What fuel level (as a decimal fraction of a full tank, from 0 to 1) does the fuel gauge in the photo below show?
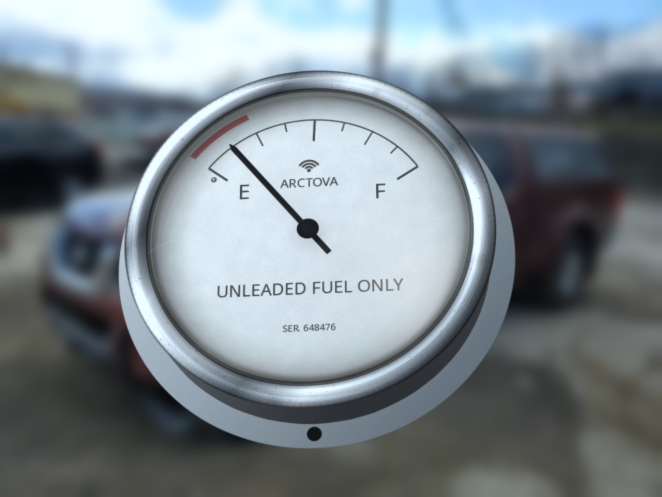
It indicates 0.125
